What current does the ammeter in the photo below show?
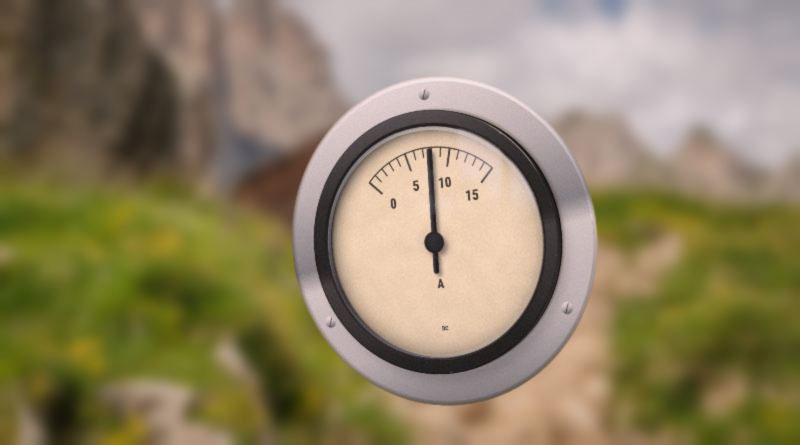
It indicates 8 A
